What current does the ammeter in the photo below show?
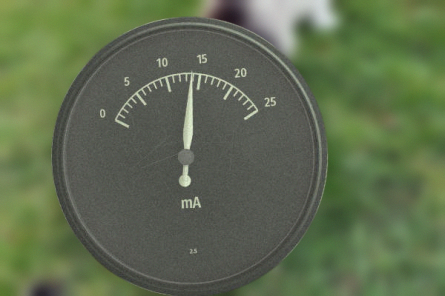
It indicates 14 mA
